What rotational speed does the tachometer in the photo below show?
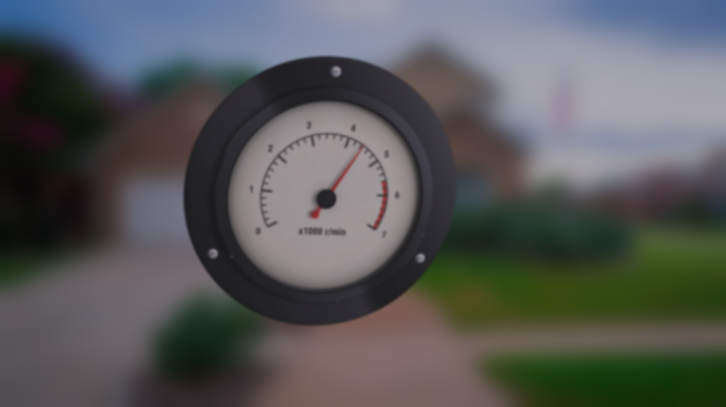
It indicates 4400 rpm
